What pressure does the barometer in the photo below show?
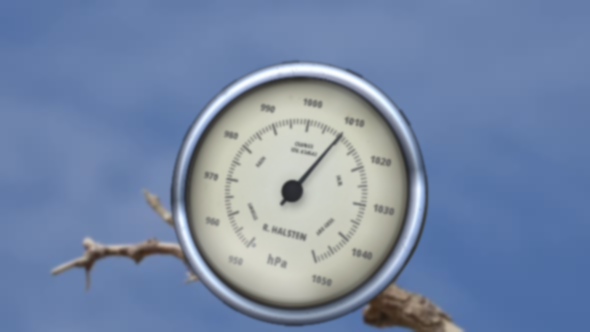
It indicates 1010 hPa
